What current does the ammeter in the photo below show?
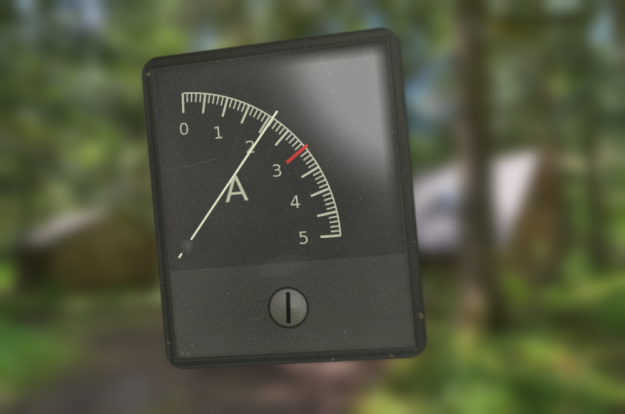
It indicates 2.1 A
